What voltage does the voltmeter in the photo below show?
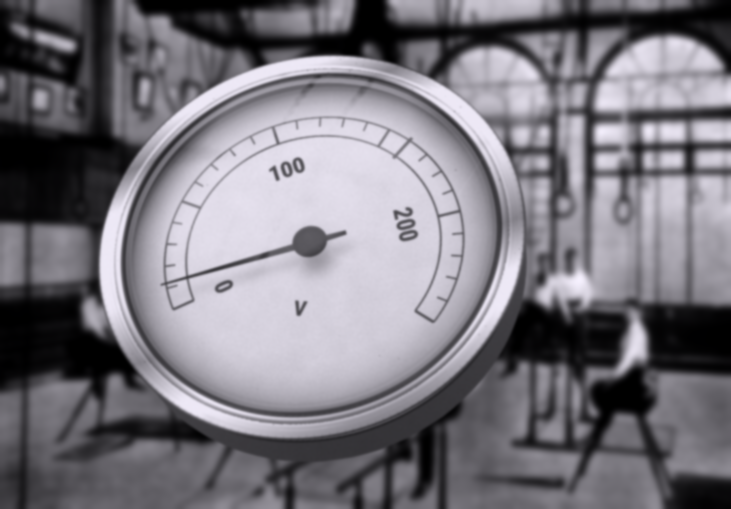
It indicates 10 V
